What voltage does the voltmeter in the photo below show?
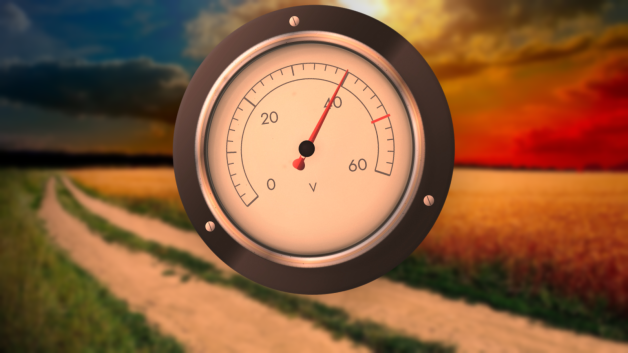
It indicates 40 V
